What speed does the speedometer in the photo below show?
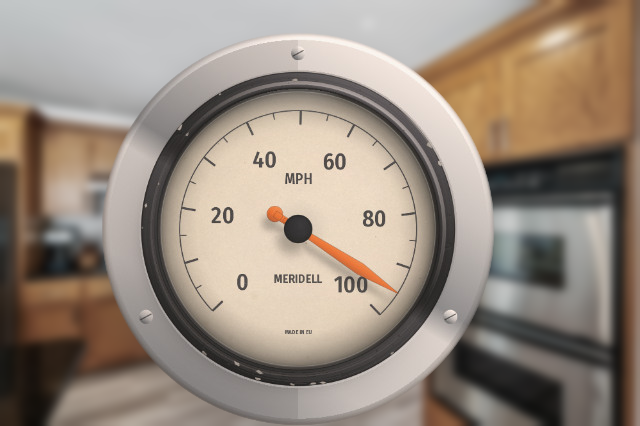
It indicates 95 mph
